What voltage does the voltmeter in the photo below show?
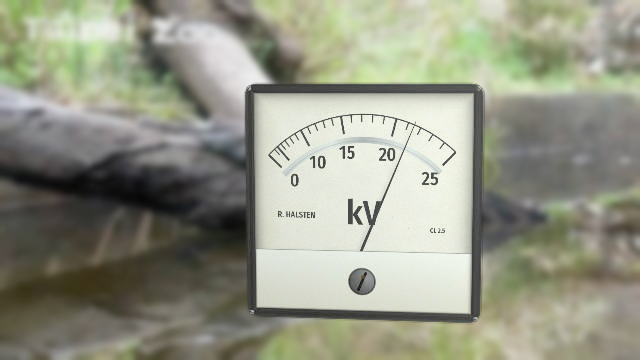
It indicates 21.5 kV
